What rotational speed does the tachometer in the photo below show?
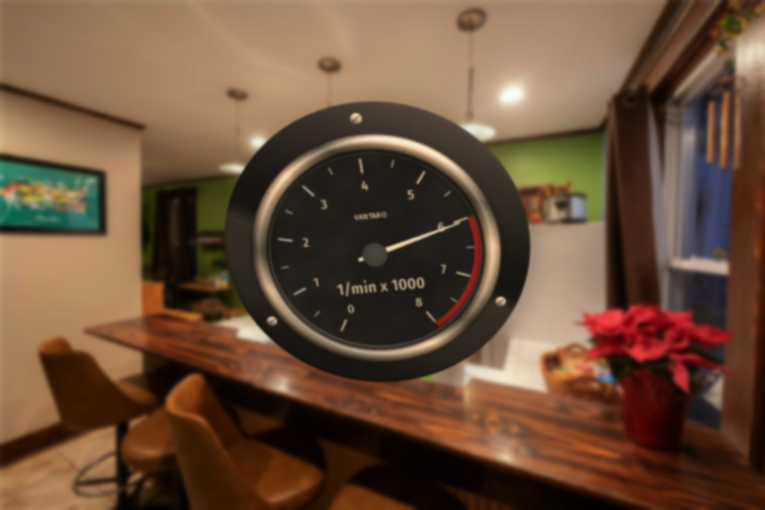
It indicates 6000 rpm
